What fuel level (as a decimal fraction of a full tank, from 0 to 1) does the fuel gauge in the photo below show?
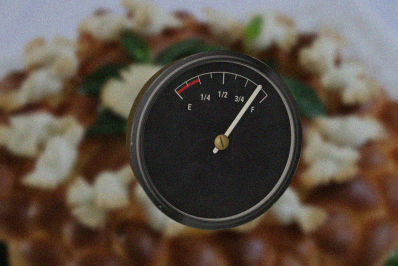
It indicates 0.875
